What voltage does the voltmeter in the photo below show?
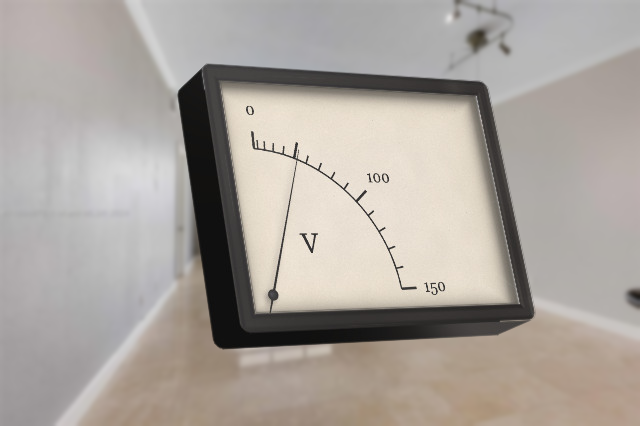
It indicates 50 V
